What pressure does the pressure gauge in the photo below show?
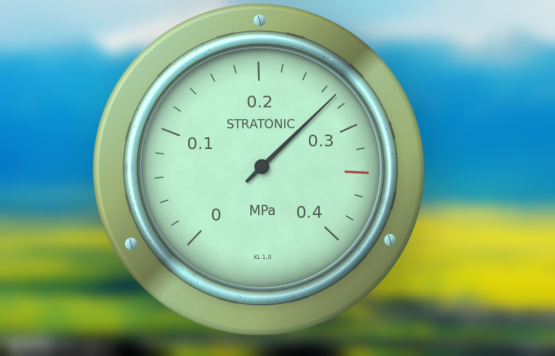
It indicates 0.27 MPa
